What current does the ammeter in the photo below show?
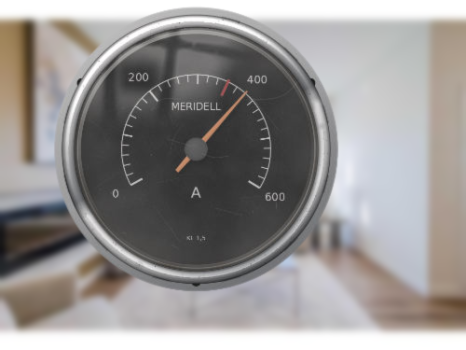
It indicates 400 A
